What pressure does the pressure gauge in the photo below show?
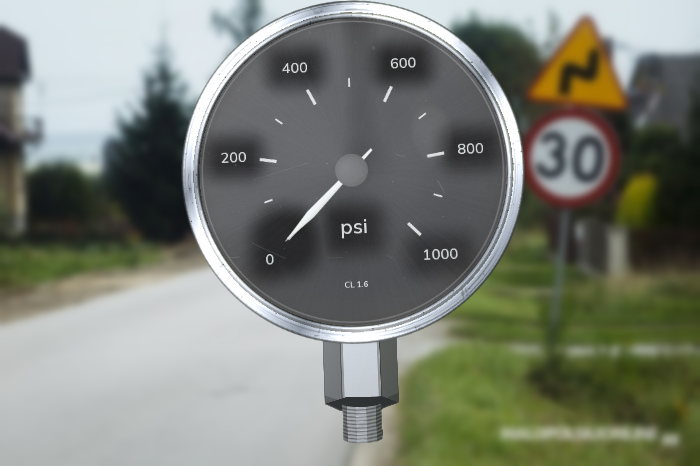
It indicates 0 psi
